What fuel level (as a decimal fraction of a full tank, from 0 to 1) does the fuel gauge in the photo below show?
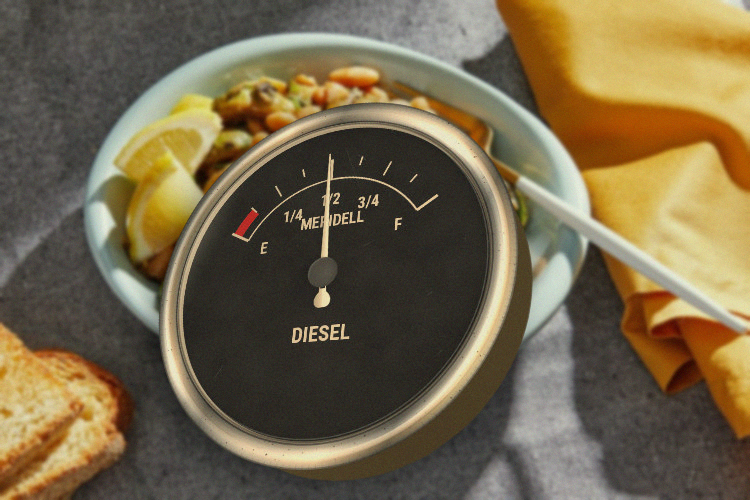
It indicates 0.5
